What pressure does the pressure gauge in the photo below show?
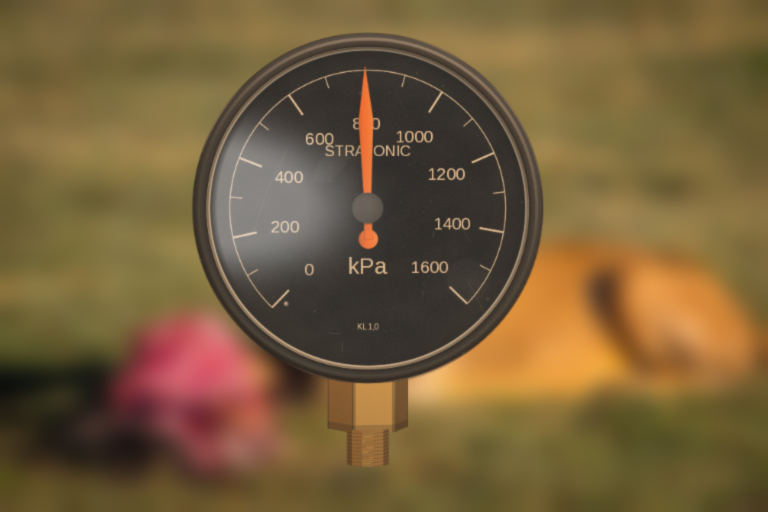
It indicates 800 kPa
